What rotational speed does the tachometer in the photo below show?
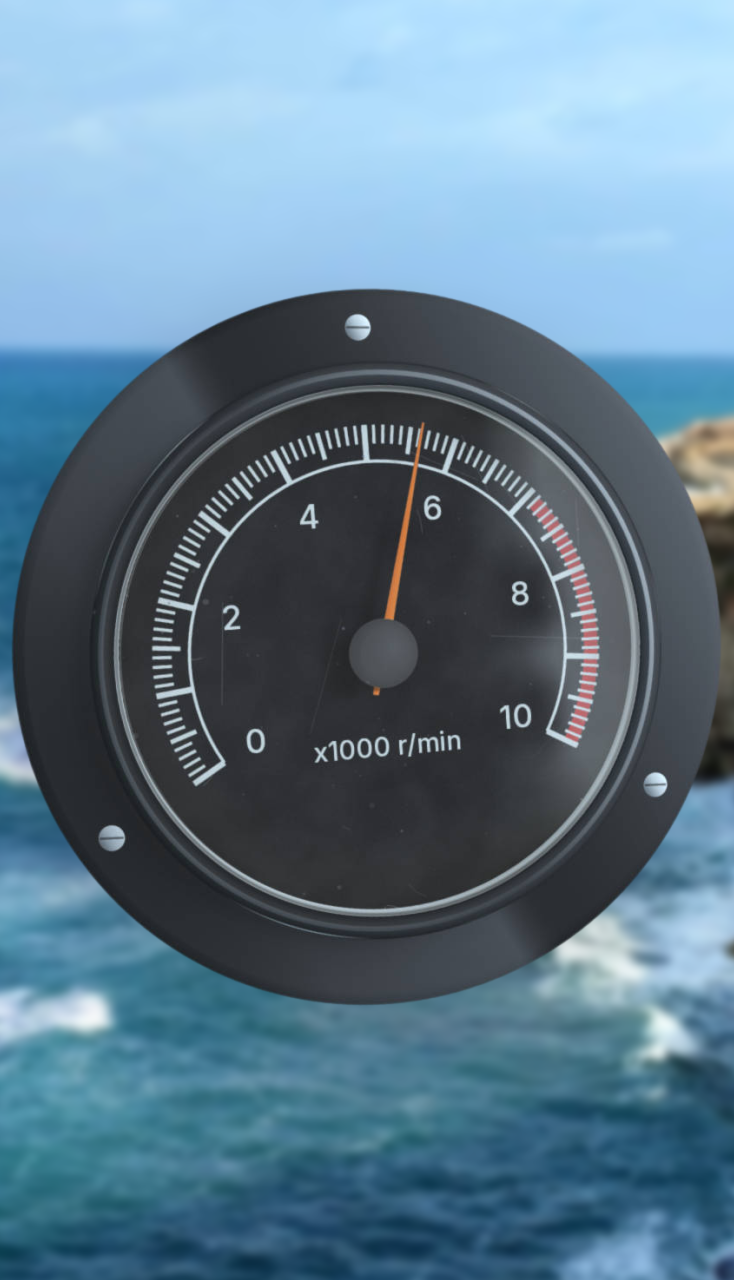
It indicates 5600 rpm
